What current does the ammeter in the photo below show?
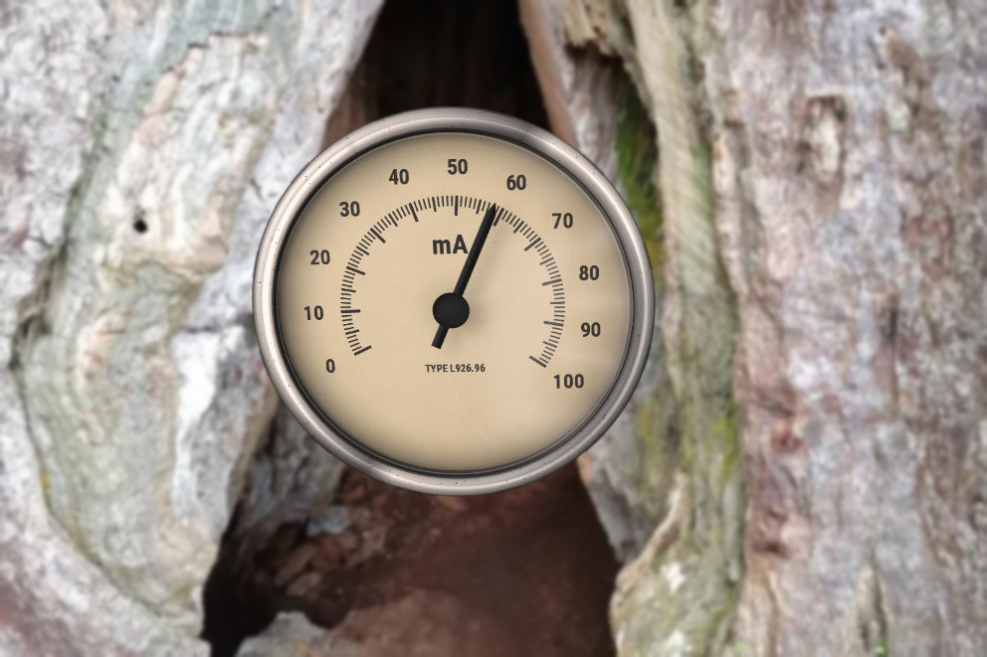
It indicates 58 mA
